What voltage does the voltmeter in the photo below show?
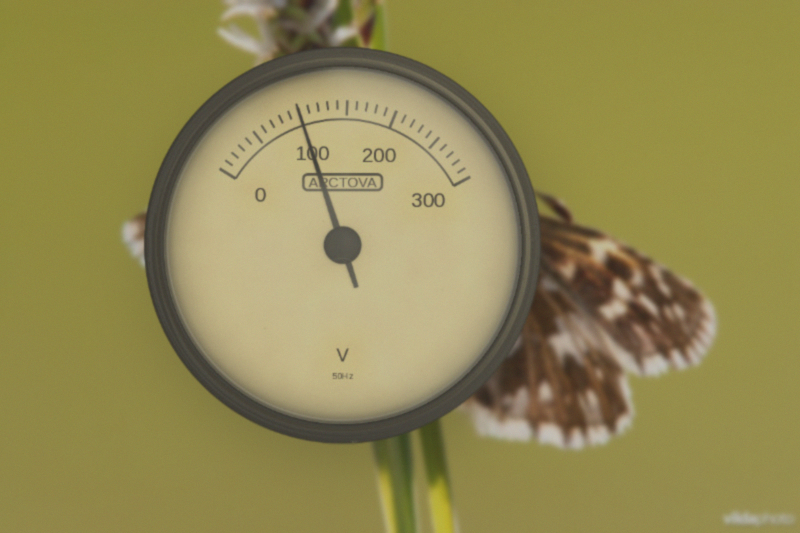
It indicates 100 V
